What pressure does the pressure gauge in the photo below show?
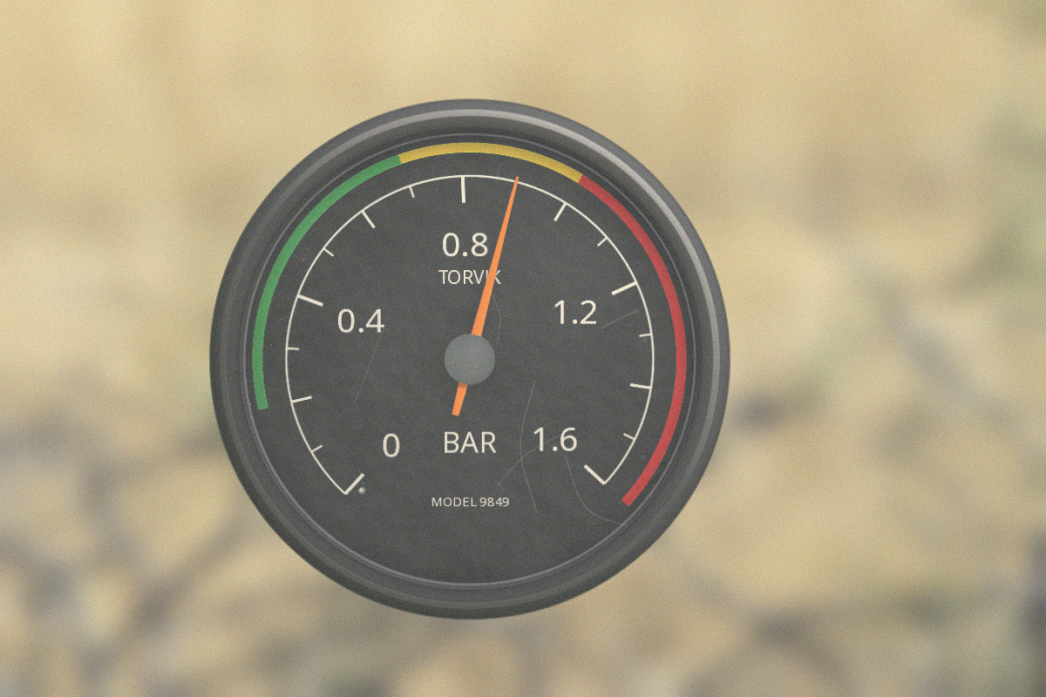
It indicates 0.9 bar
